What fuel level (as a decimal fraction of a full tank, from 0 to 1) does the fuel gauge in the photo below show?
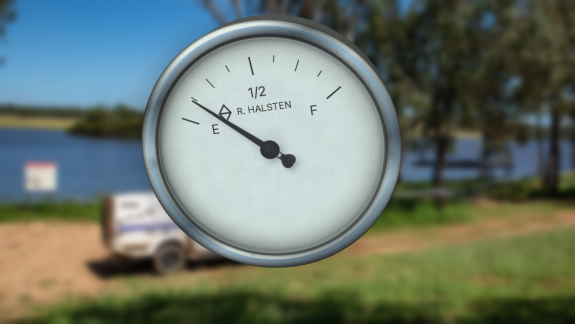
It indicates 0.125
